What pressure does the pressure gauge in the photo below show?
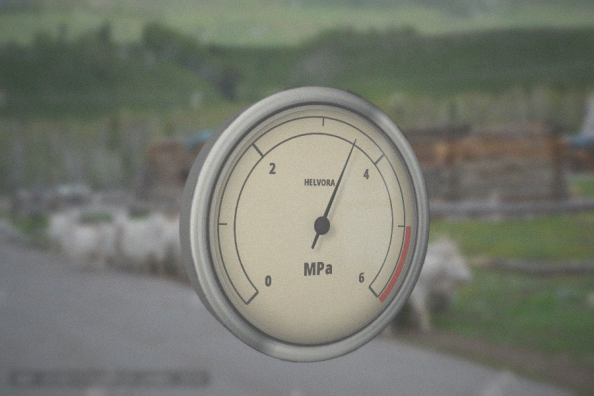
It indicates 3.5 MPa
